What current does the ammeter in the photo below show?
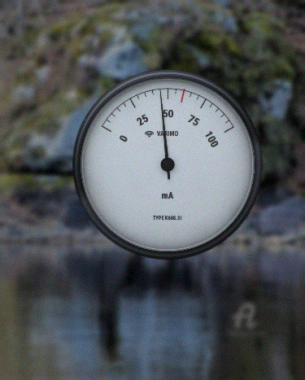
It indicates 45 mA
